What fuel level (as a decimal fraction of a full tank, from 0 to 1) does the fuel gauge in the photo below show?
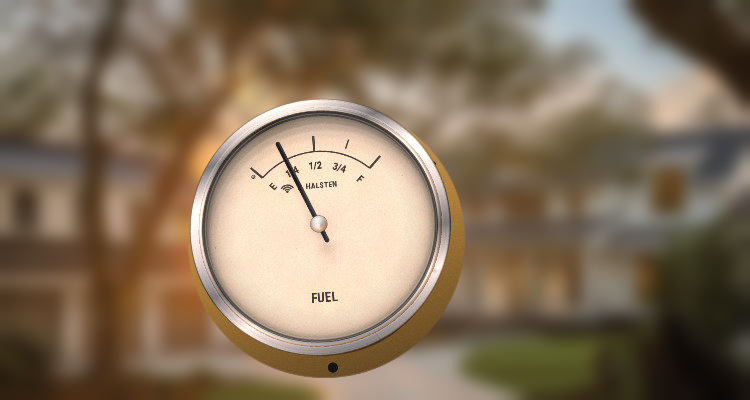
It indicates 0.25
